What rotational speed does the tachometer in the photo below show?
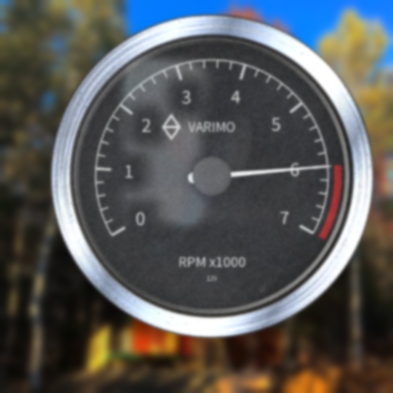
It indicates 6000 rpm
